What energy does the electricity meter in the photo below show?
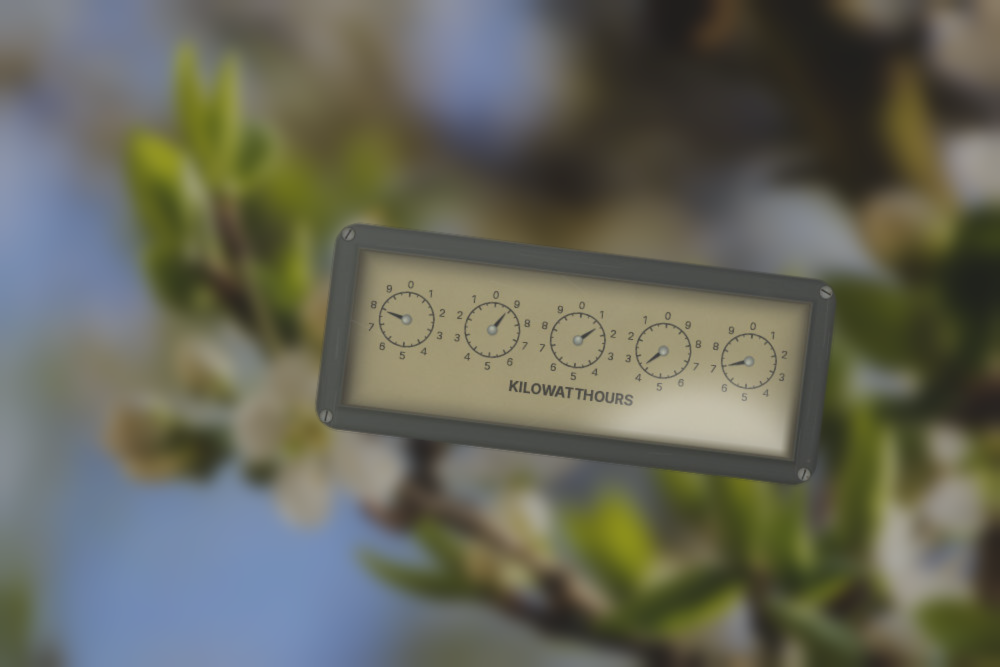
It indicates 79137 kWh
